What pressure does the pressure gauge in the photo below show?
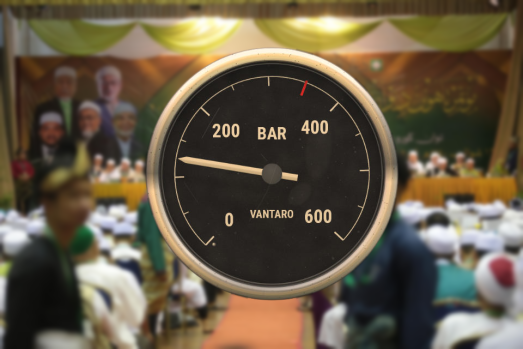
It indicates 125 bar
